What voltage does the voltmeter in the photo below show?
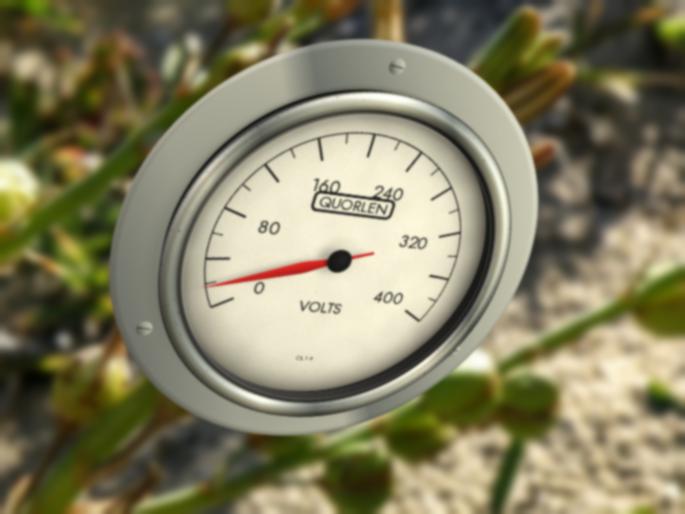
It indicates 20 V
